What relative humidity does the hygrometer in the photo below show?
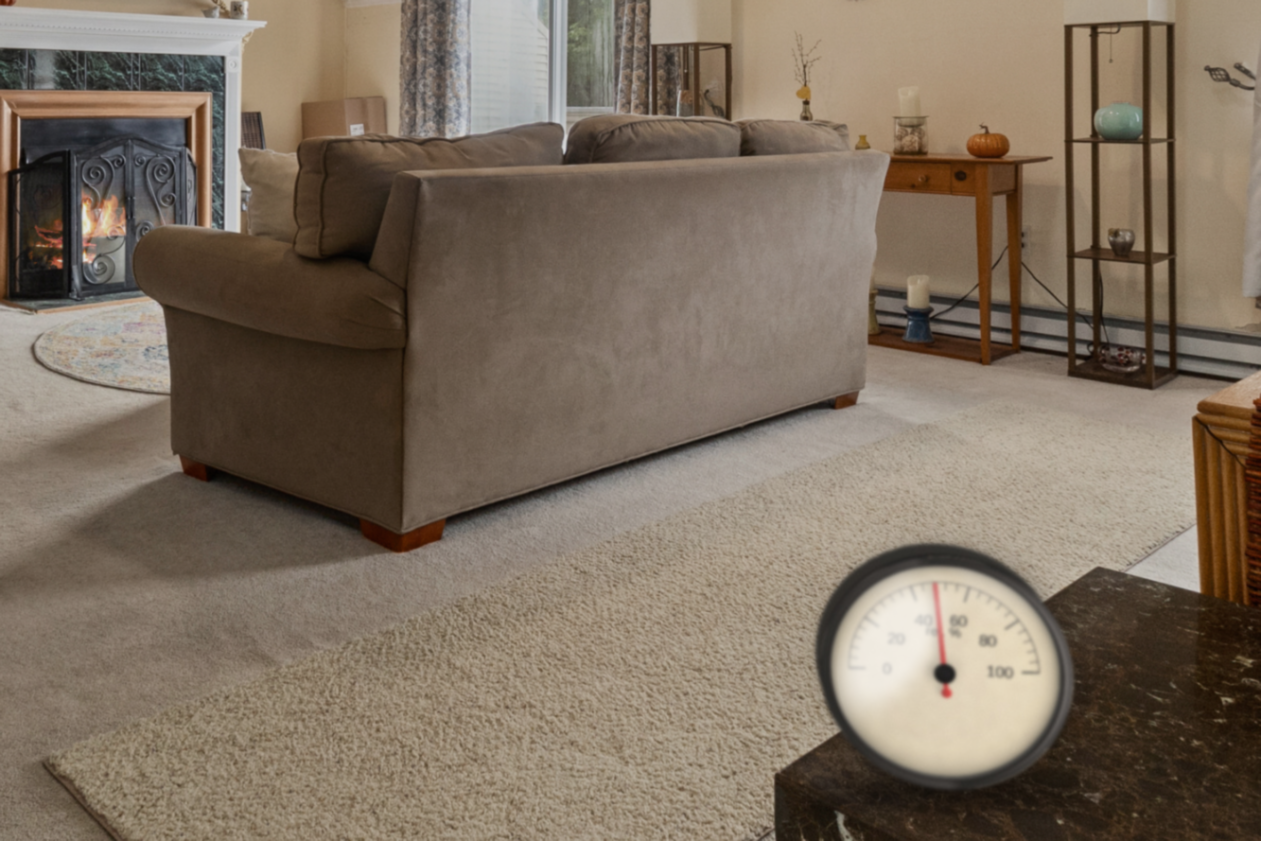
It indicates 48 %
